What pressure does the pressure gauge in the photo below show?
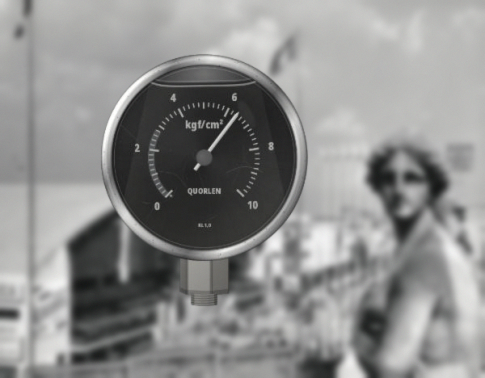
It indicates 6.4 kg/cm²
